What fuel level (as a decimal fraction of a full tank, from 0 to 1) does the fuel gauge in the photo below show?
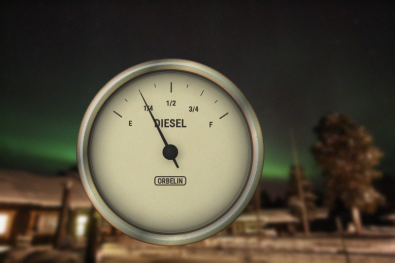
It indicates 0.25
